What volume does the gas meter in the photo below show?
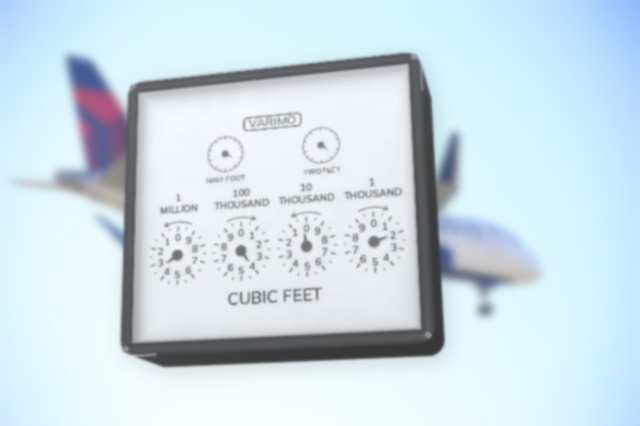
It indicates 340200 ft³
